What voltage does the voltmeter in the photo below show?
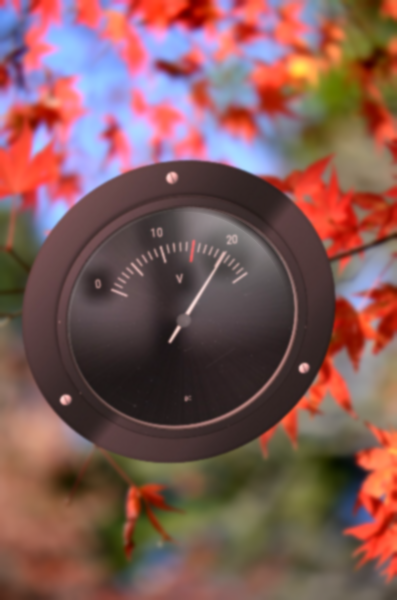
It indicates 20 V
